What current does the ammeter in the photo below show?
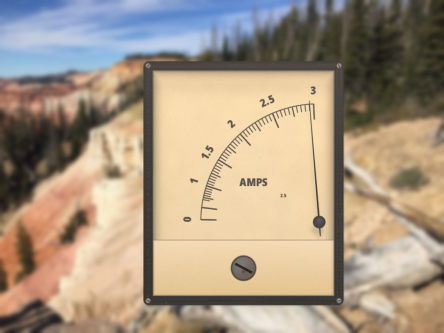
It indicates 2.95 A
